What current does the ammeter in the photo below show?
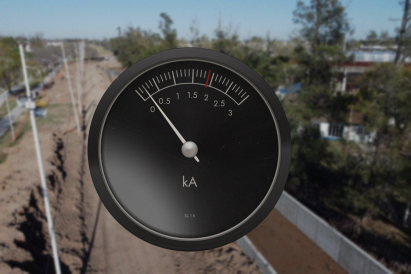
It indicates 0.2 kA
